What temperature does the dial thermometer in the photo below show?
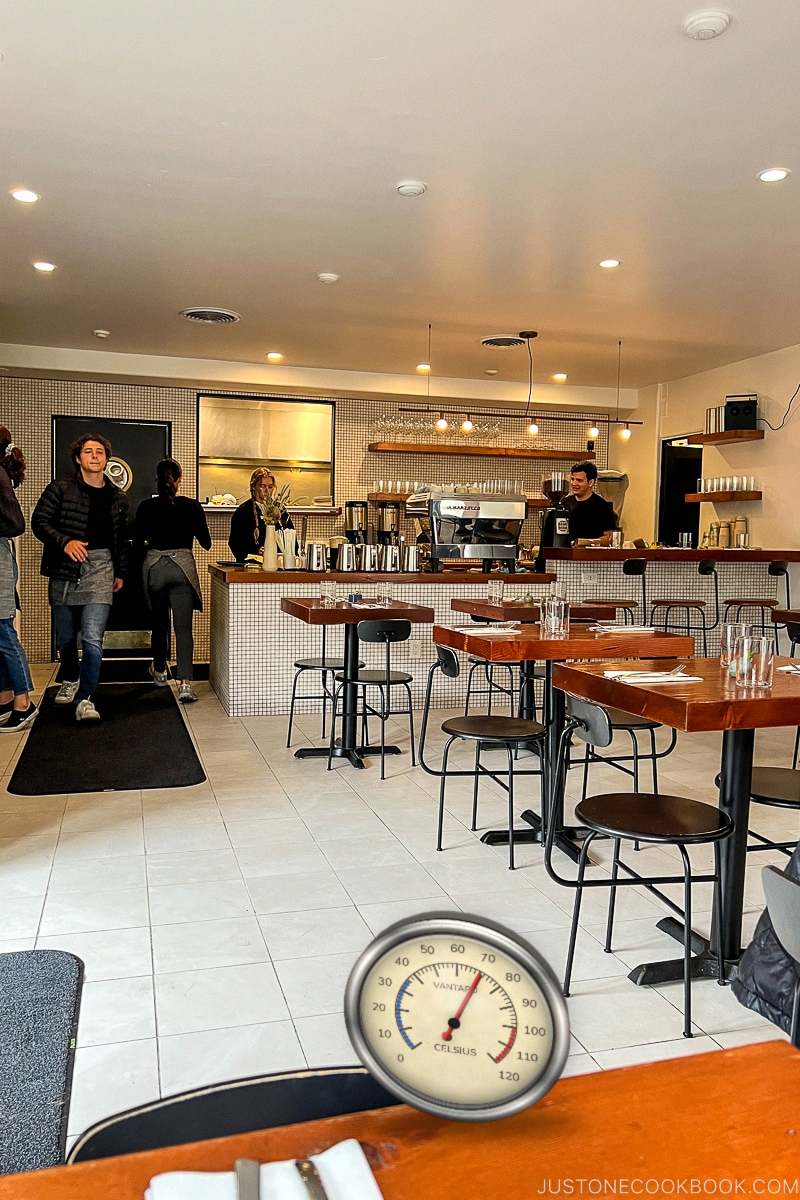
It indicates 70 °C
